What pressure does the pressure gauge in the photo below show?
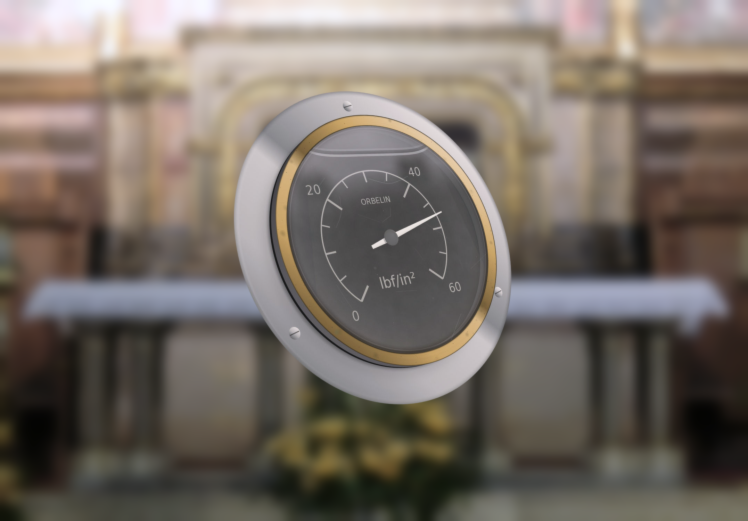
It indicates 47.5 psi
